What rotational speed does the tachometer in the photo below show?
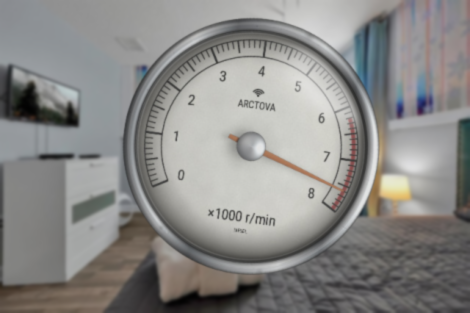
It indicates 7600 rpm
